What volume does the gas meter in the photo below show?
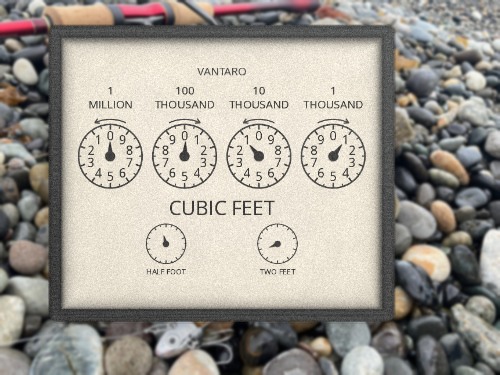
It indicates 1100 ft³
